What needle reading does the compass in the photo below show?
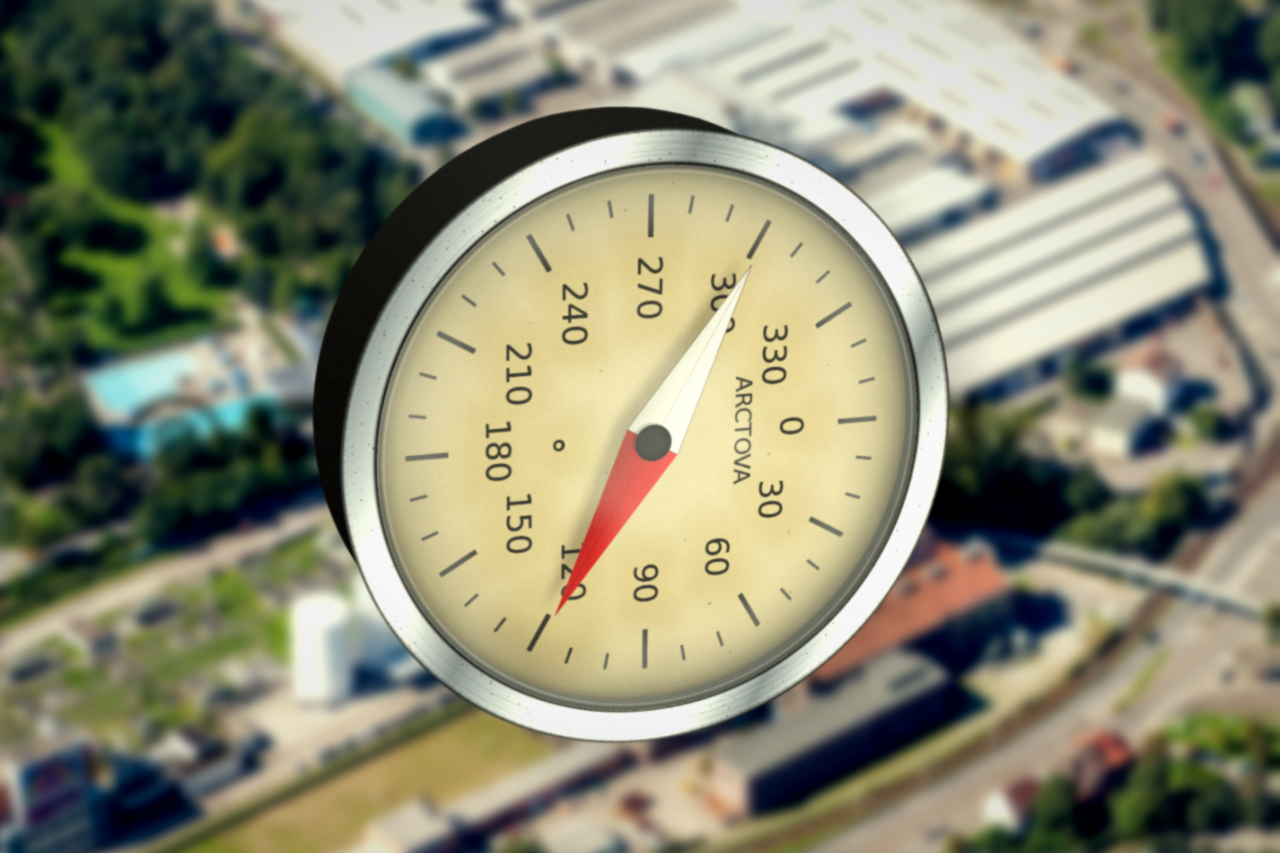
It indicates 120 °
